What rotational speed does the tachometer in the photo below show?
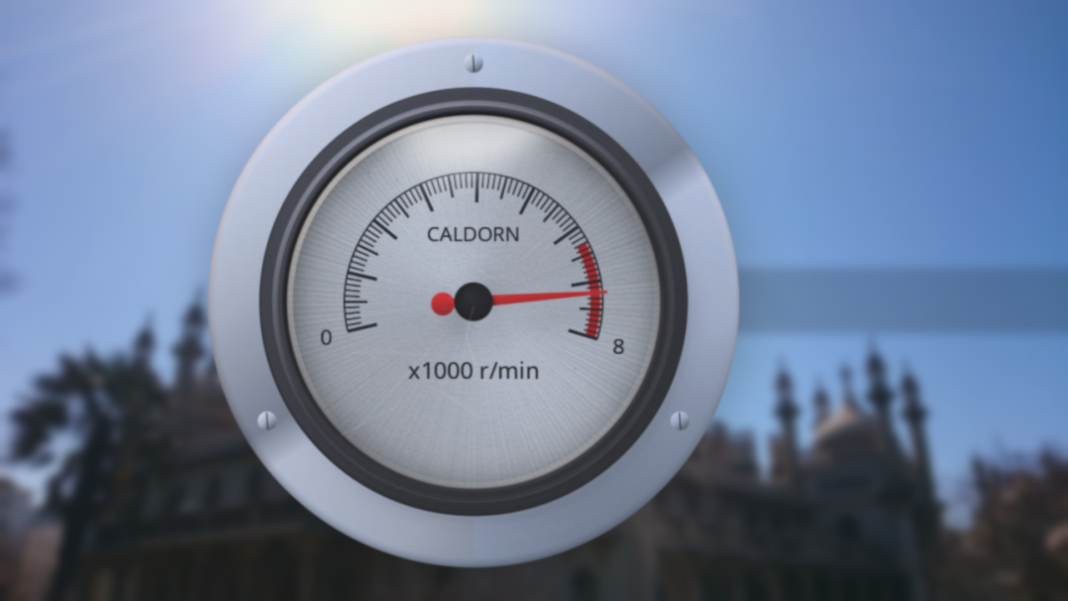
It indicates 7200 rpm
